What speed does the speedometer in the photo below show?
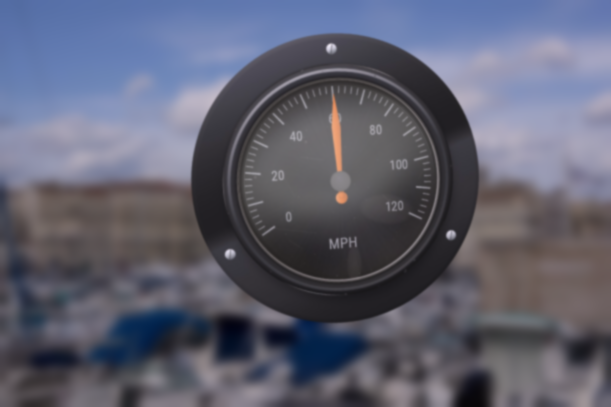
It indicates 60 mph
